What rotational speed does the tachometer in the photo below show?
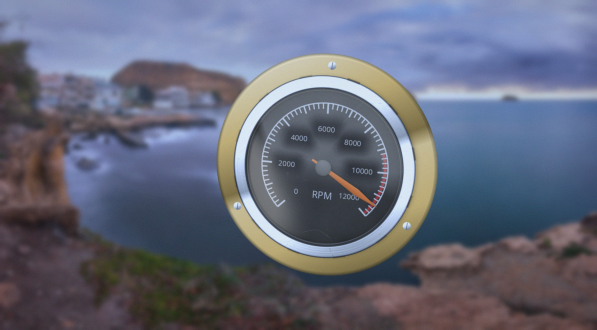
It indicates 11400 rpm
